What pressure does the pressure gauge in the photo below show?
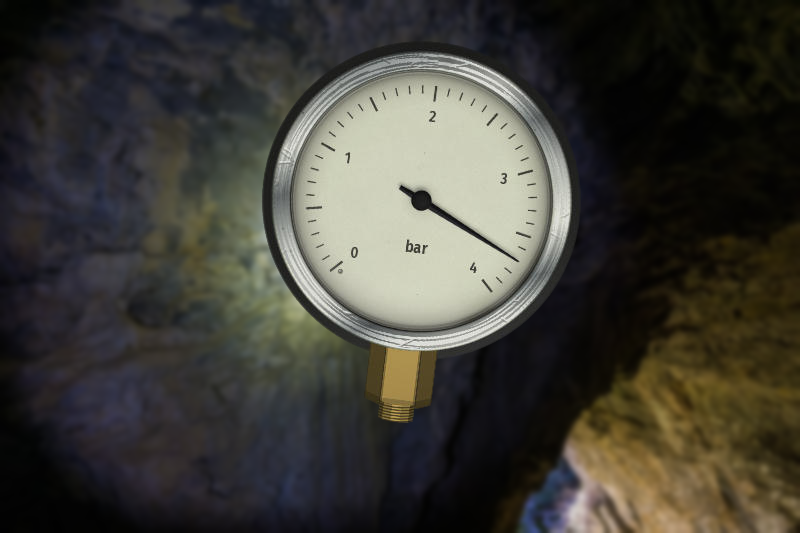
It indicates 3.7 bar
